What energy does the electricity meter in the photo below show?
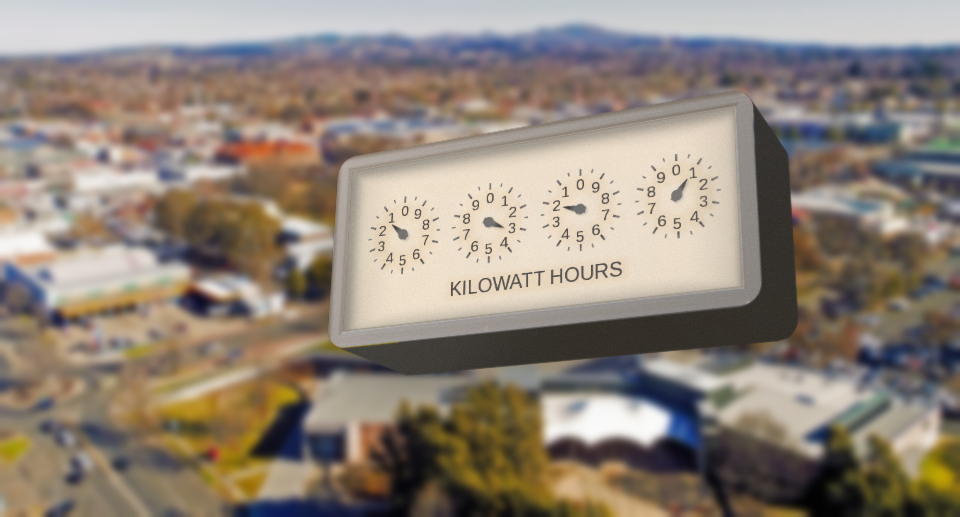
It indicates 1321 kWh
